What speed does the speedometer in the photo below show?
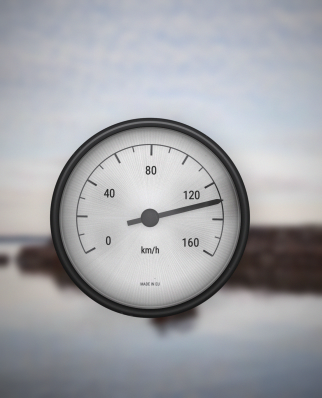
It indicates 130 km/h
